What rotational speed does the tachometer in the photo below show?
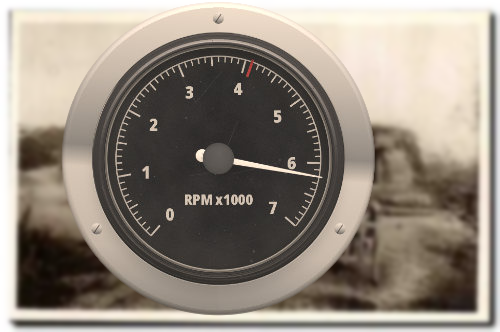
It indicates 6200 rpm
